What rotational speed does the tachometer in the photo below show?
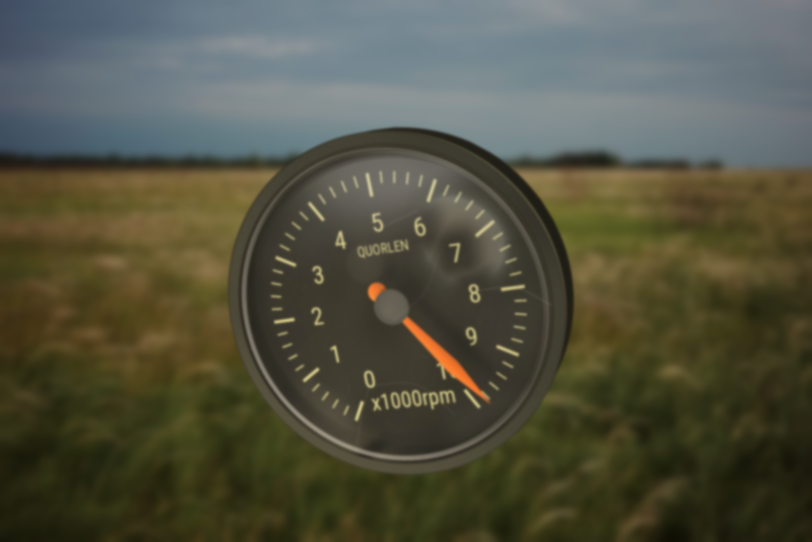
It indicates 9800 rpm
